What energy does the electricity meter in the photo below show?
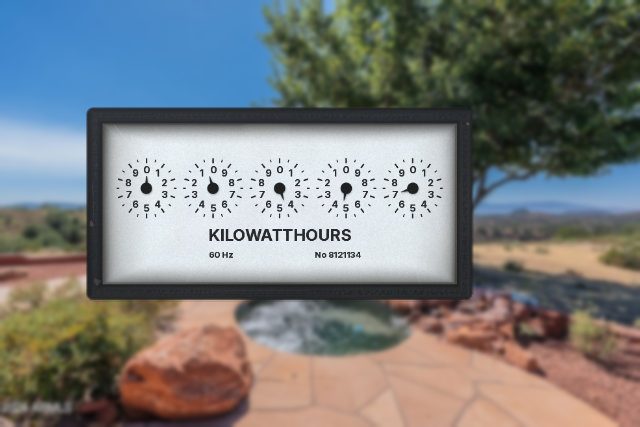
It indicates 447 kWh
